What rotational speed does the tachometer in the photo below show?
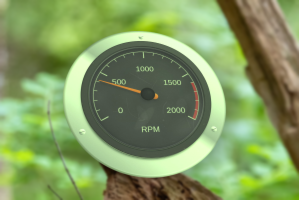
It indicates 400 rpm
